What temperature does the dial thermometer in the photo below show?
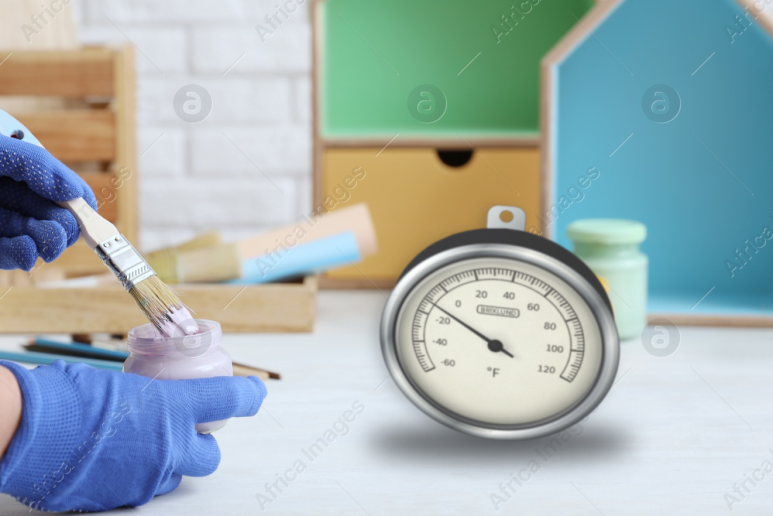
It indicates -10 °F
